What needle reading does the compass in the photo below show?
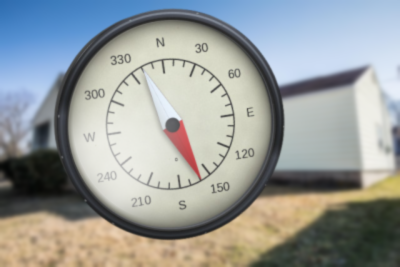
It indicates 160 °
